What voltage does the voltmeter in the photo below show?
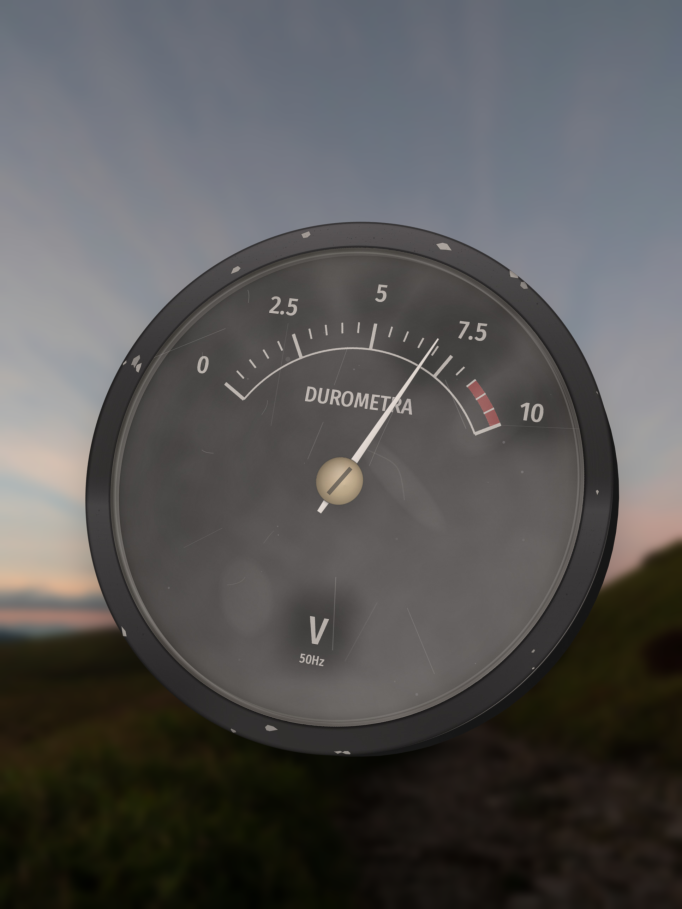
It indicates 7 V
